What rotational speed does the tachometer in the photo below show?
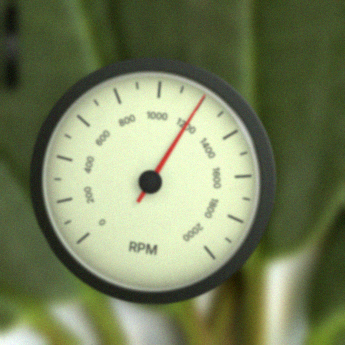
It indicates 1200 rpm
